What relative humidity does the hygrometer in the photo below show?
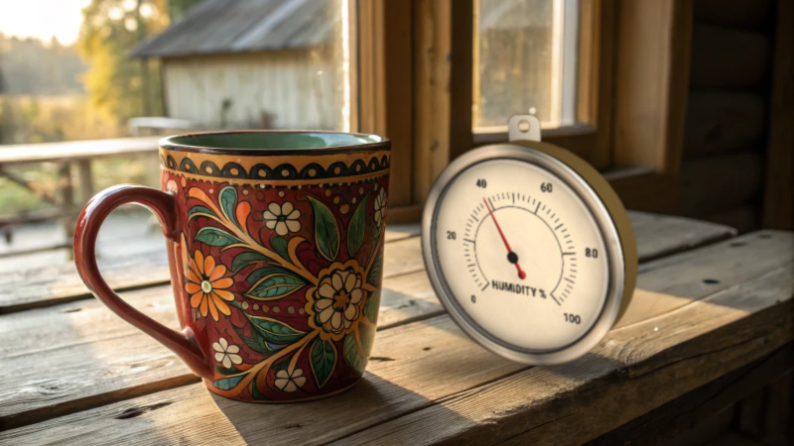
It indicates 40 %
